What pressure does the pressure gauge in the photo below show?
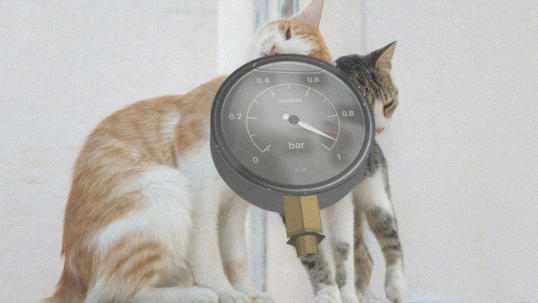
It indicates 0.95 bar
